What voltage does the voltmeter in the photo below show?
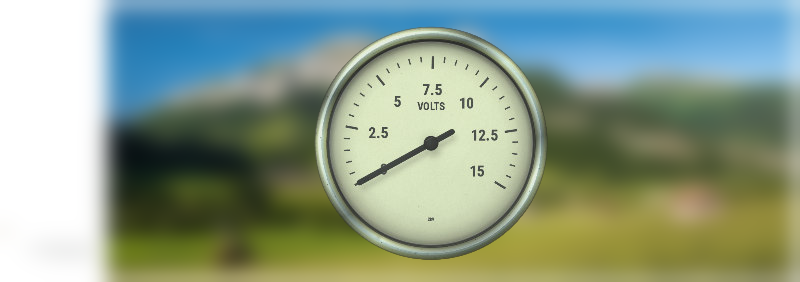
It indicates 0 V
